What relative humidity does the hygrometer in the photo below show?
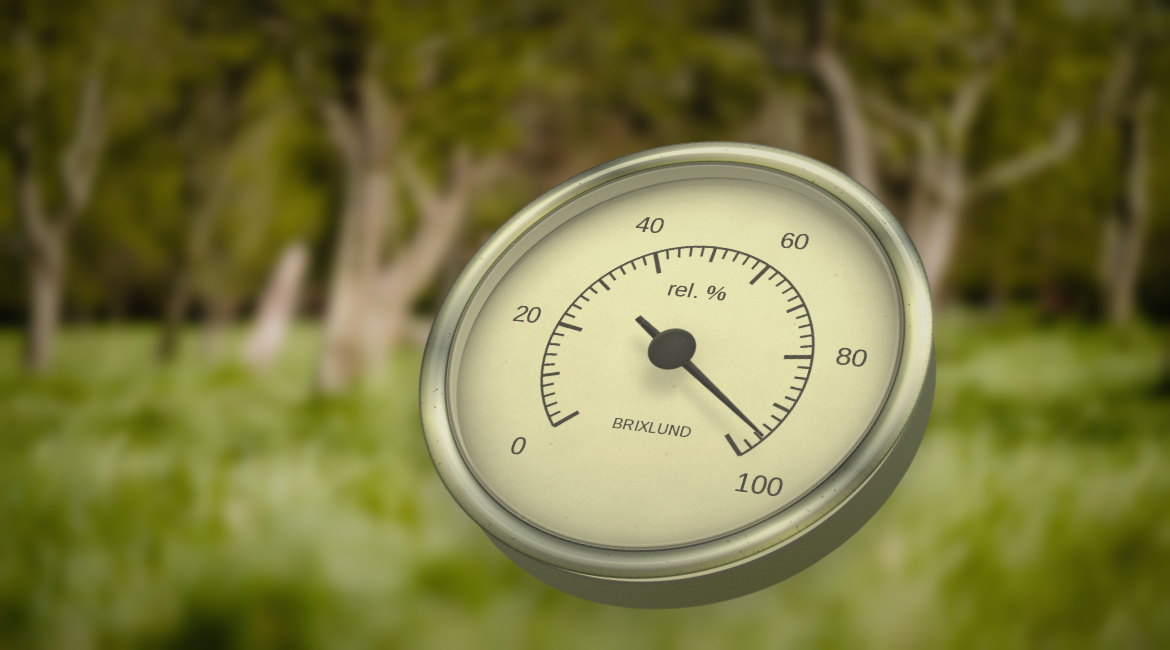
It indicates 96 %
